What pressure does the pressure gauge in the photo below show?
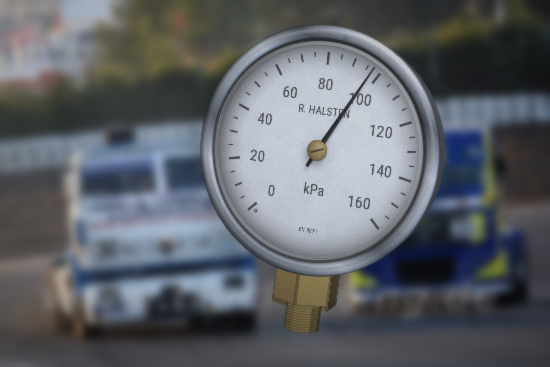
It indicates 97.5 kPa
